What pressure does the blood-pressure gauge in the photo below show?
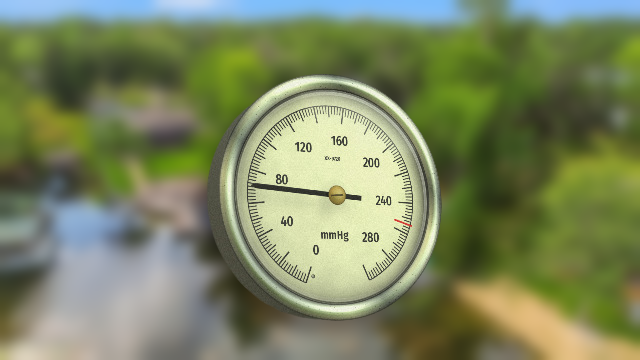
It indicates 70 mmHg
